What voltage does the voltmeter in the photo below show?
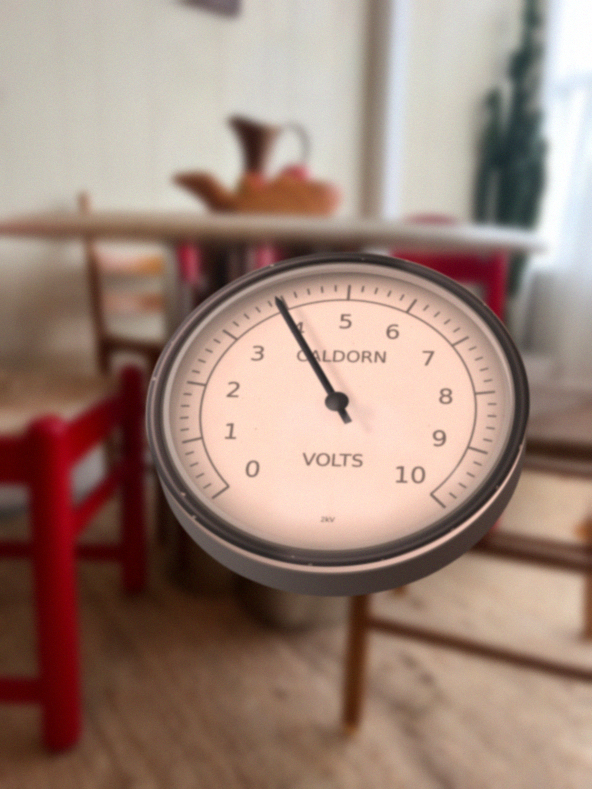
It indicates 3.9 V
